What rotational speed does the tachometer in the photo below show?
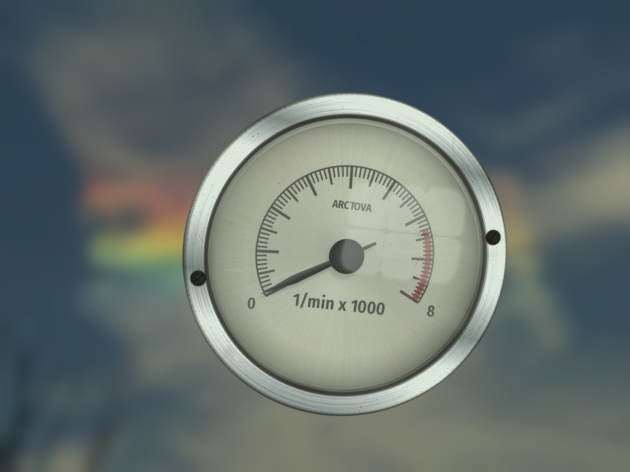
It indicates 100 rpm
